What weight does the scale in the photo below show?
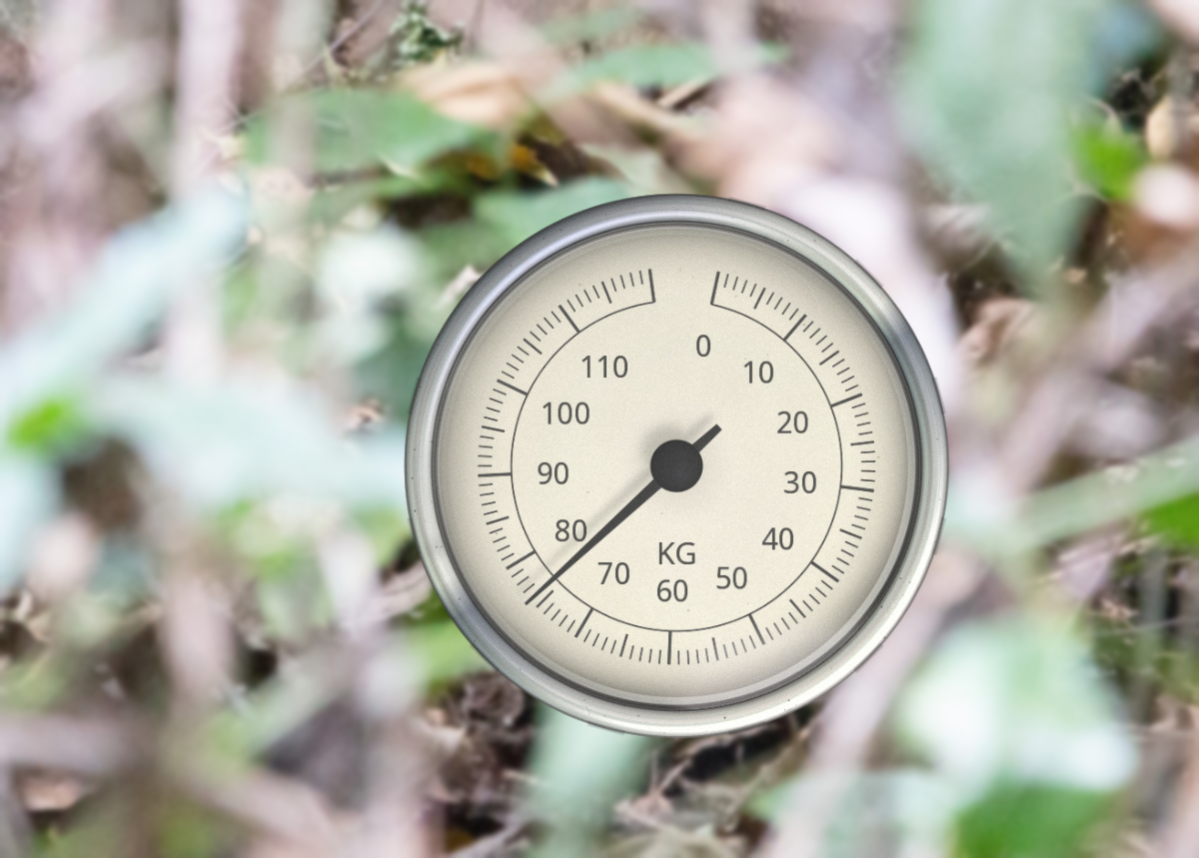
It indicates 76 kg
